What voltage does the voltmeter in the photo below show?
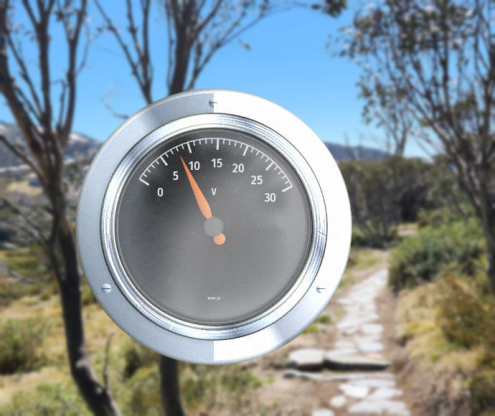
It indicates 8 V
